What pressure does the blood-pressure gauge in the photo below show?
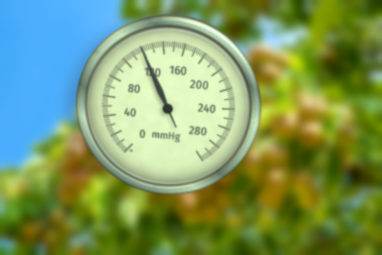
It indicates 120 mmHg
